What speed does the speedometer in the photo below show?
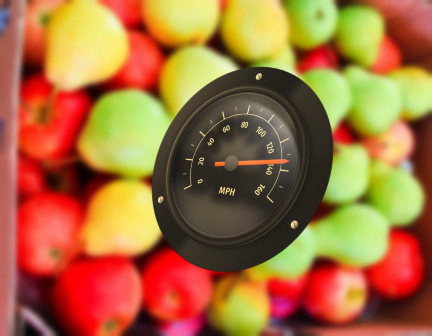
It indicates 135 mph
